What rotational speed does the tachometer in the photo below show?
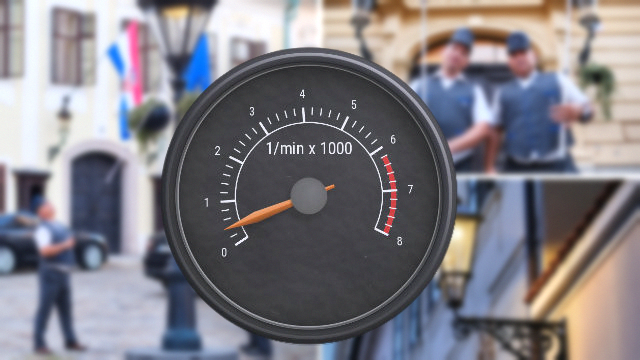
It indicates 400 rpm
